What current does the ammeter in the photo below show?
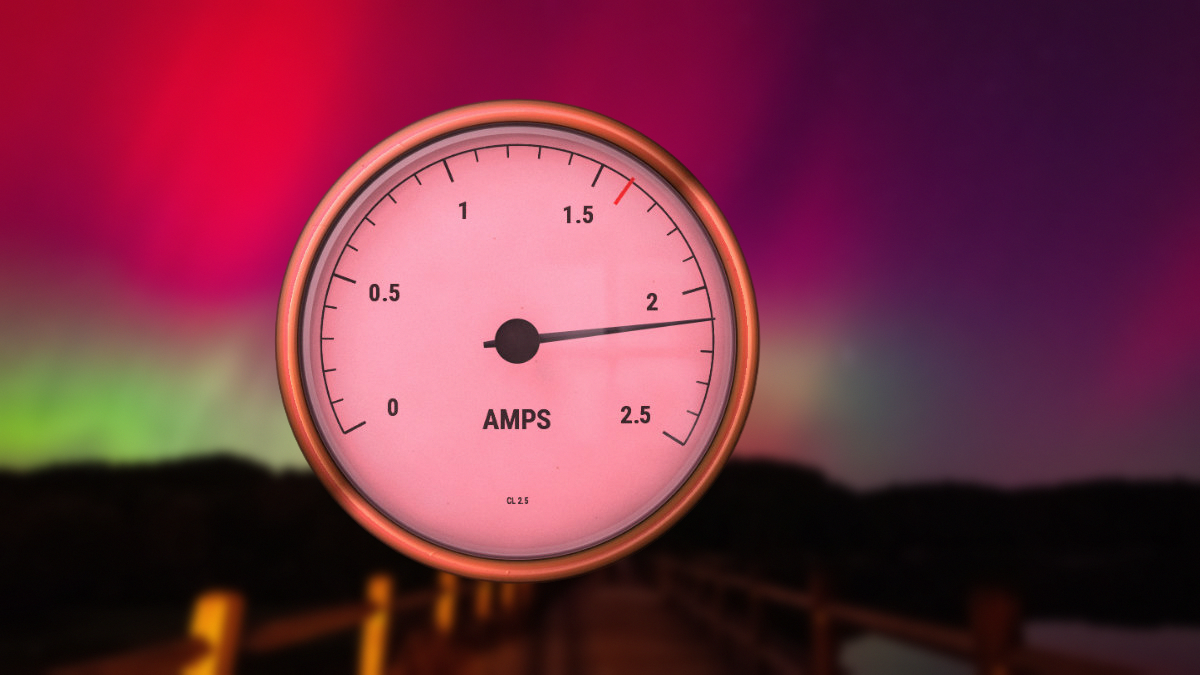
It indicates 2.1 A
